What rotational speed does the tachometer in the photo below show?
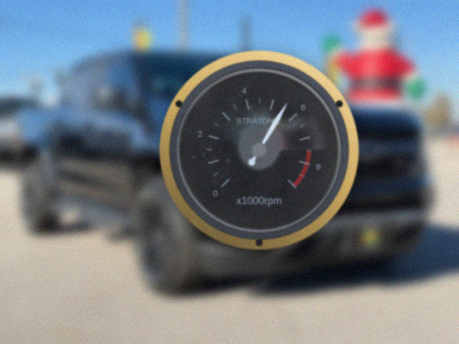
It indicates 5500 rpm
